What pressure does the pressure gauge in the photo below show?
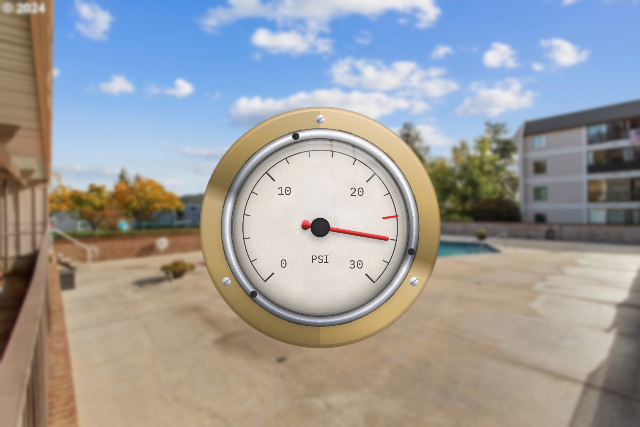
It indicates 26 psi
